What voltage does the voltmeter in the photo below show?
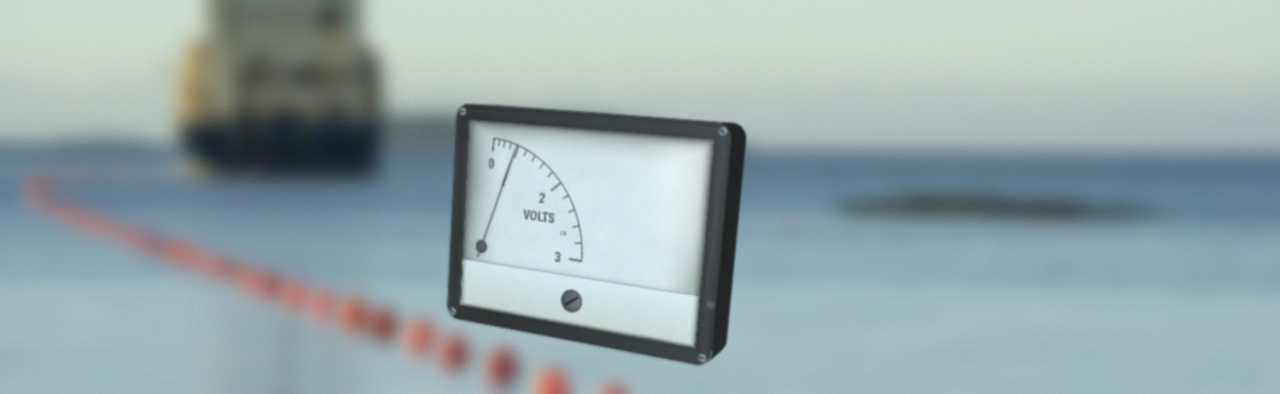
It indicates 1 V
